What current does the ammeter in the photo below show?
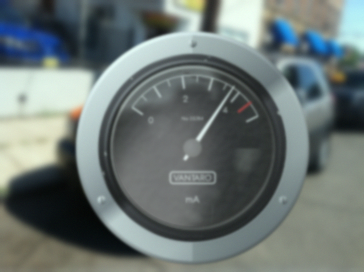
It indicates 3.75 mA
